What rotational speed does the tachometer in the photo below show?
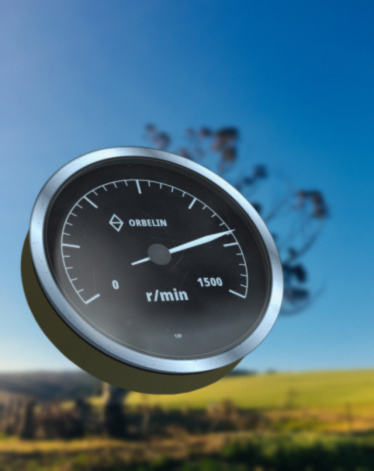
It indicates 1200 rpm
